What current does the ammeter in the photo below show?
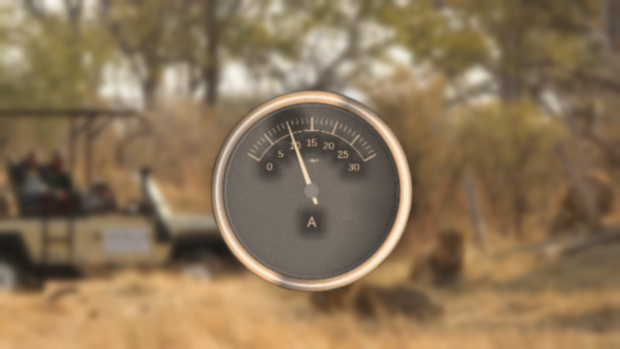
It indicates 10 A
